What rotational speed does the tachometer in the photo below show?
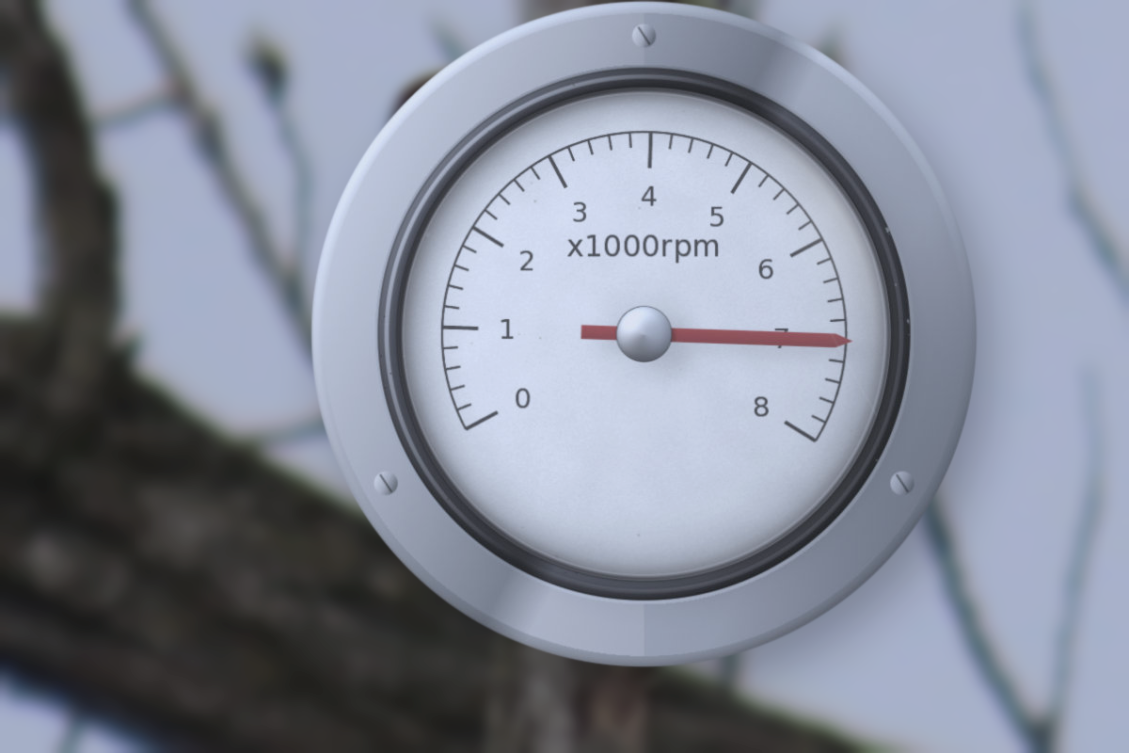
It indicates 7000 rpm
